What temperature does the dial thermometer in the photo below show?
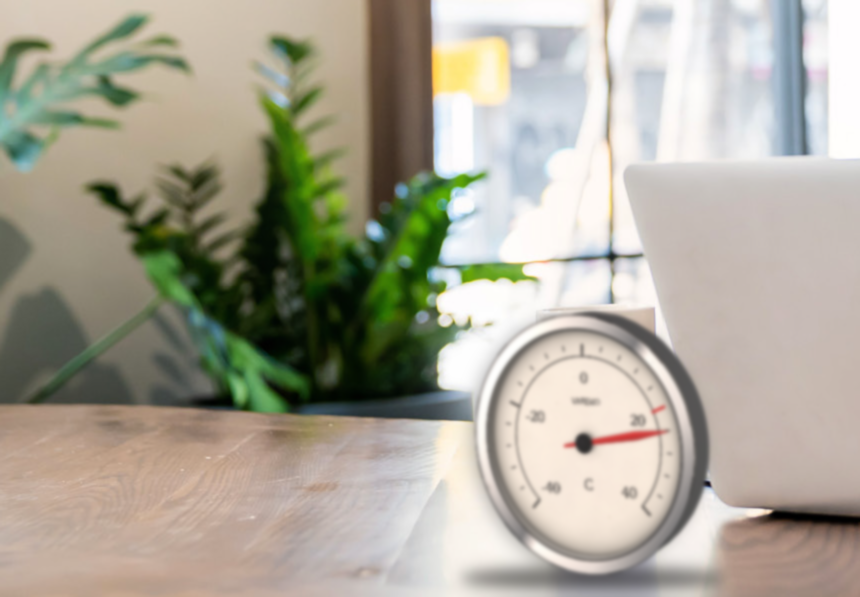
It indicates 24 °C
